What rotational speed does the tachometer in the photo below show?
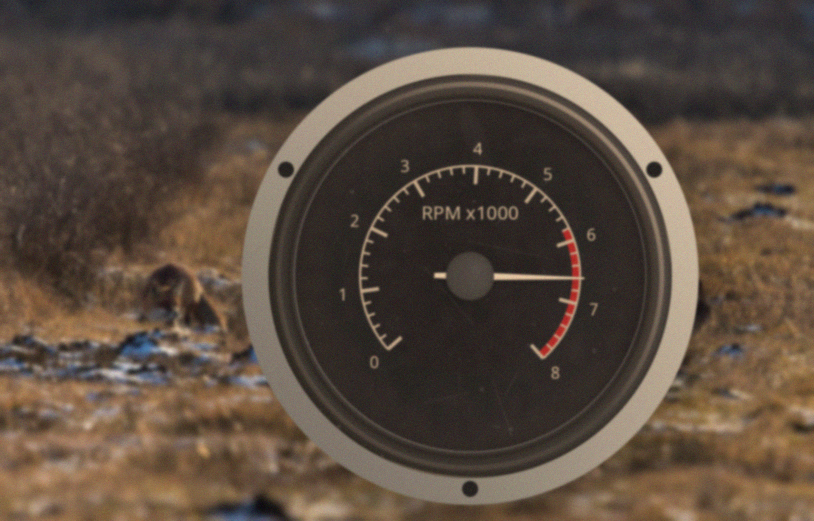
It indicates 6600 rpm
